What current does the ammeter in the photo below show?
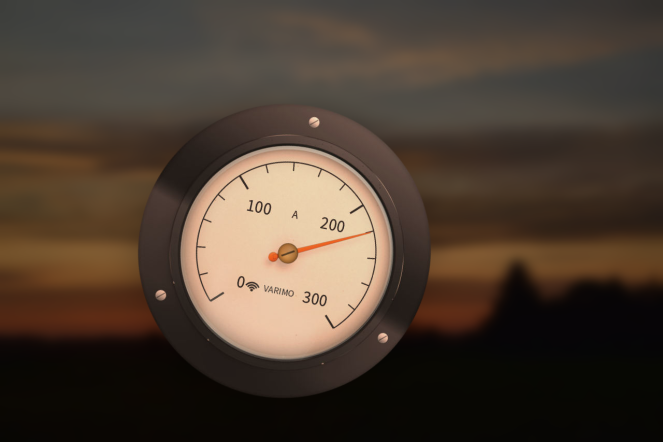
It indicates 220 A
